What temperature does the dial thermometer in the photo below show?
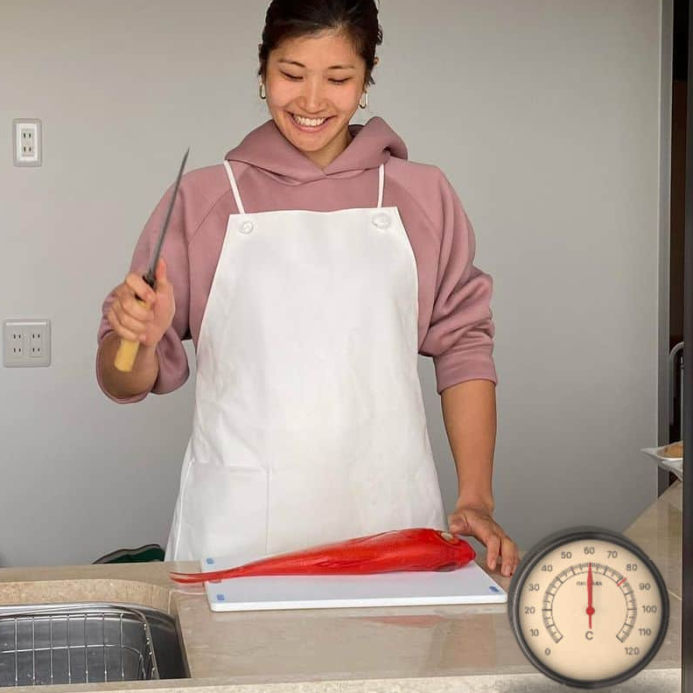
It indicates 60 °C
